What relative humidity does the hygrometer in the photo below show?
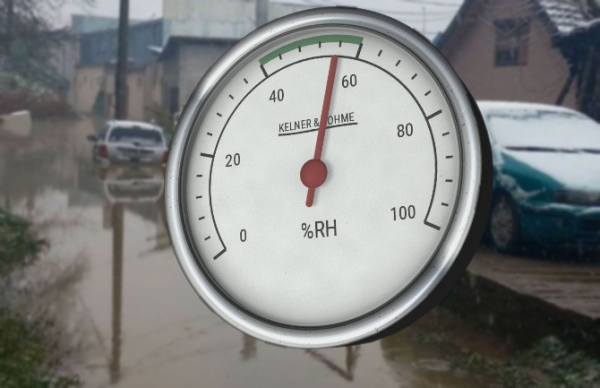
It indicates 56 %
